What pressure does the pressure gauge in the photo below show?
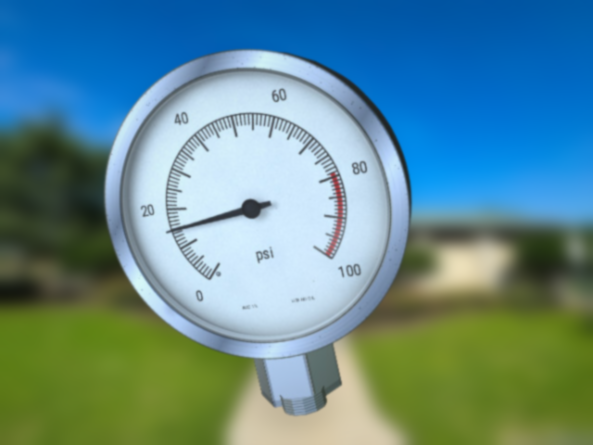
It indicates 15 psi
